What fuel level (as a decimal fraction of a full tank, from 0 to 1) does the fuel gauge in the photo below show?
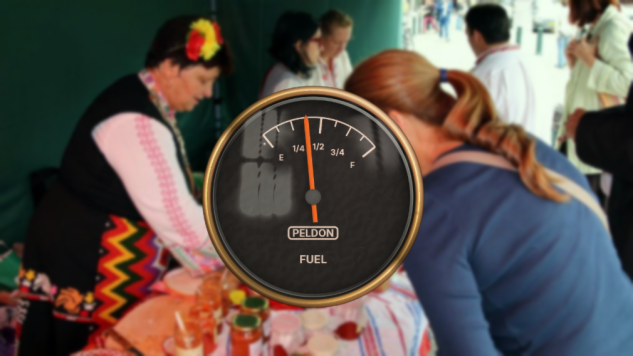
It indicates 0.375
